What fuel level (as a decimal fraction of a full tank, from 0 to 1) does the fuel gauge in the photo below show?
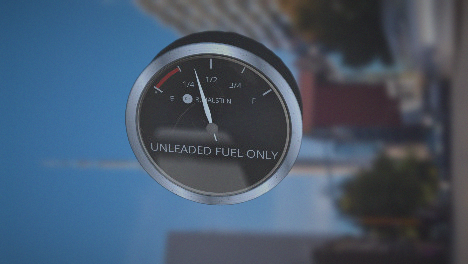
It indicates 0.375
